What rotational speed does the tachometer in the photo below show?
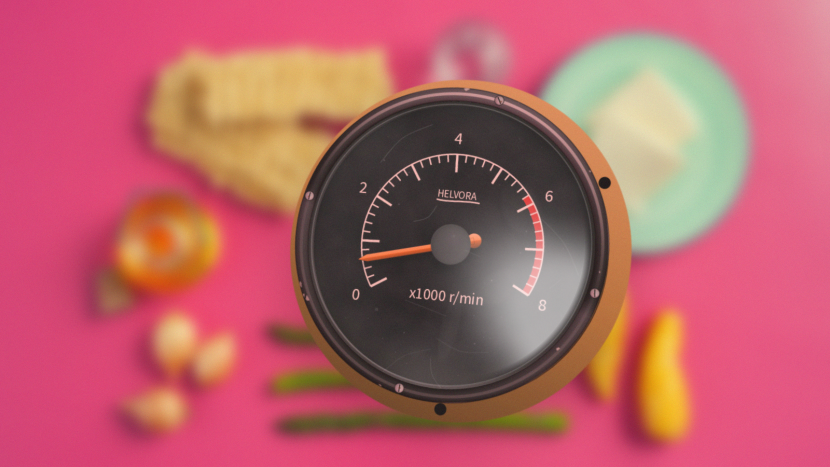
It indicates 600 rpm
